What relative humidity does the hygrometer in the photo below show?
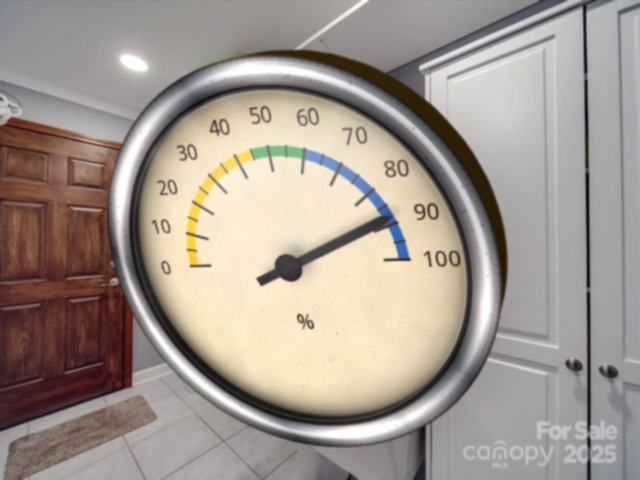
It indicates 87.5 %
